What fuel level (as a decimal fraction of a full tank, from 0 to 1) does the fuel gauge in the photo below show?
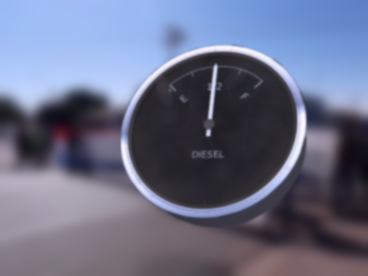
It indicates 0.5
